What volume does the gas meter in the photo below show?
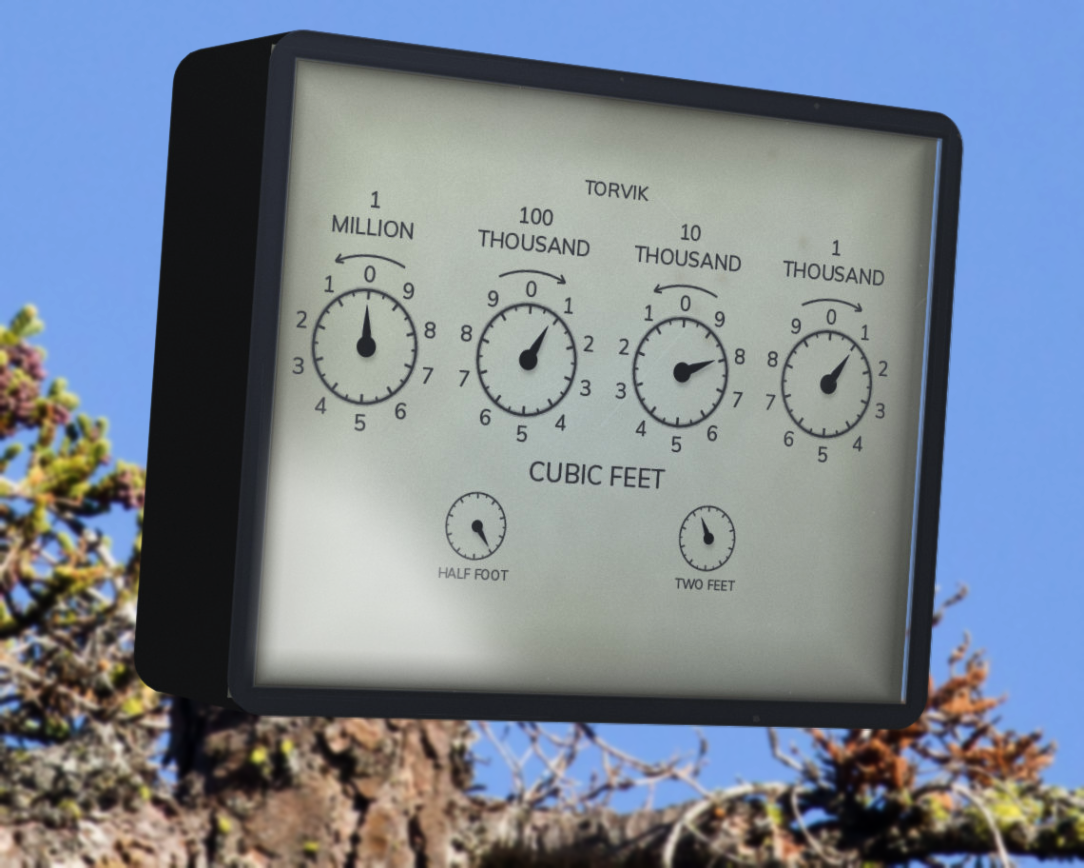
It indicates 8100 ft³
